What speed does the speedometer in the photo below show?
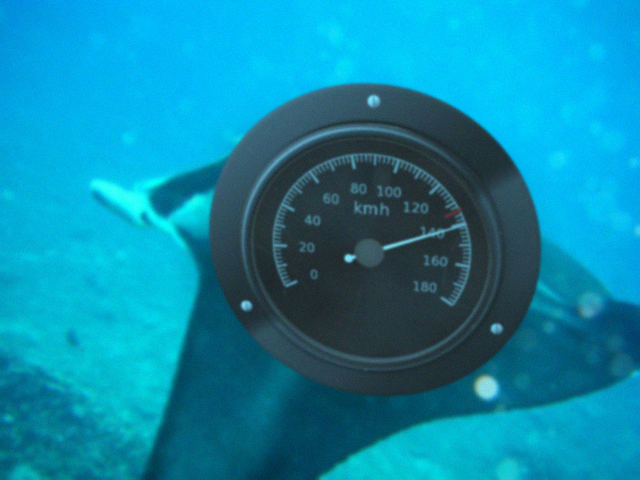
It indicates 140 km/h
